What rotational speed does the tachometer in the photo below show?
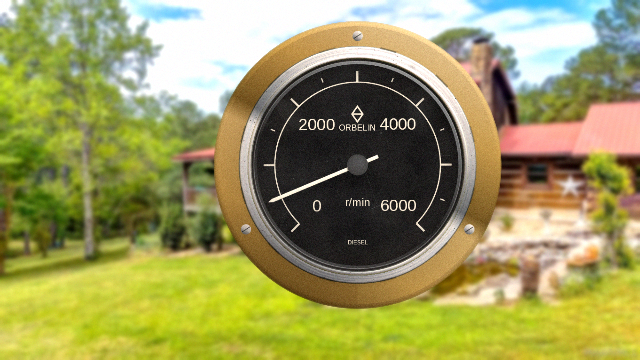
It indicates 500 rpm
